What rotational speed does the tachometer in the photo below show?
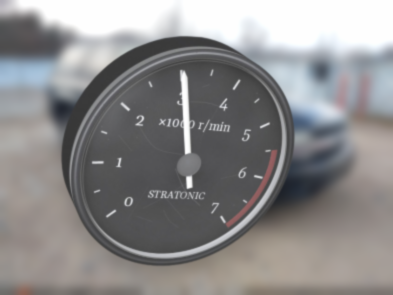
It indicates 3000 rpm
